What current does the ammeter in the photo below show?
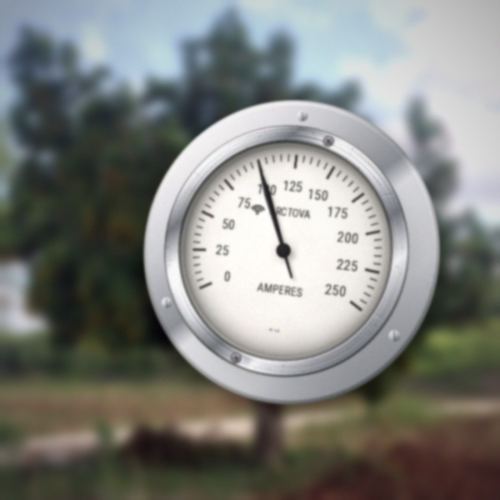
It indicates 100 A
